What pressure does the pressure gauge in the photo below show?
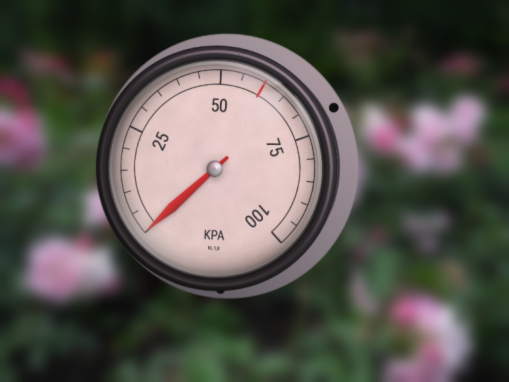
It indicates 0 kPa
